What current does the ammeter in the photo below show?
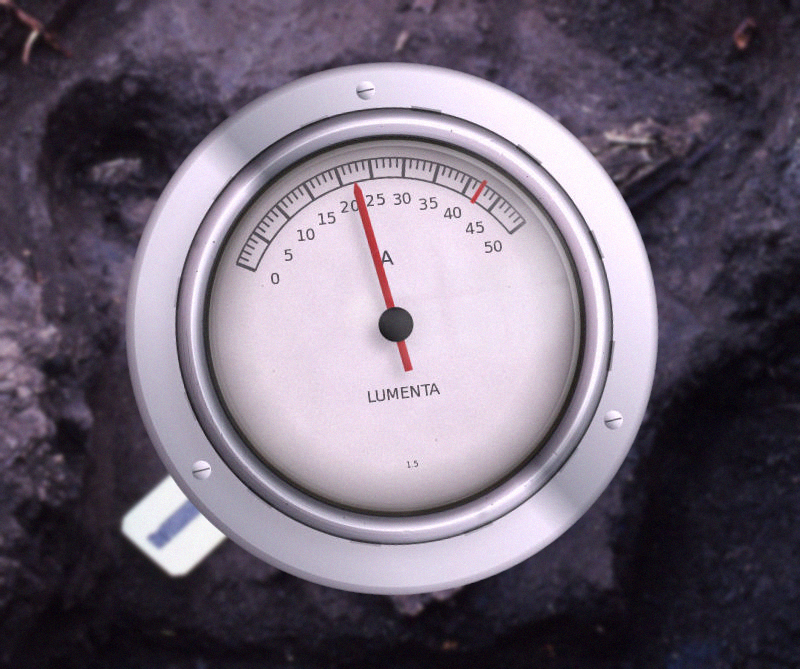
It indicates 22 A
